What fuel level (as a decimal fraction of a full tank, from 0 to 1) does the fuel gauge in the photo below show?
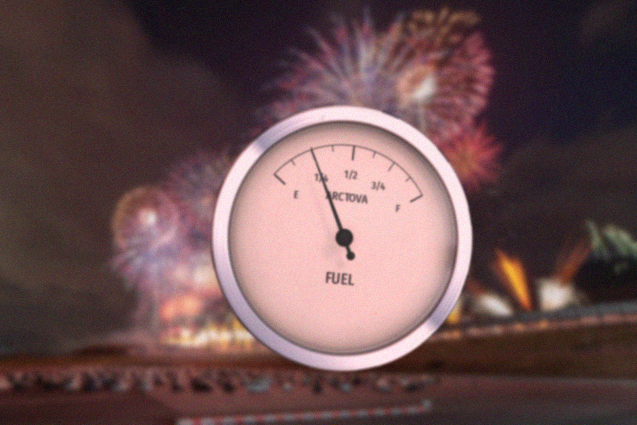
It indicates 0.25
